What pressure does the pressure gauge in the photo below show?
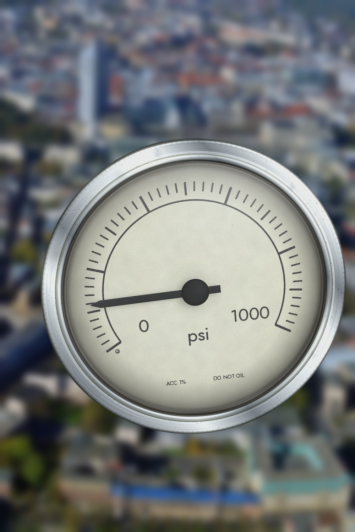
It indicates 120 psi
